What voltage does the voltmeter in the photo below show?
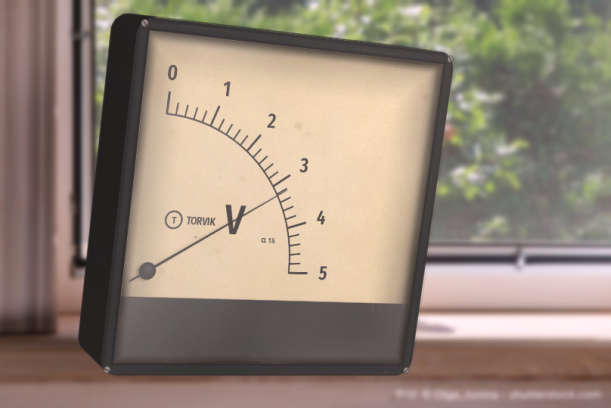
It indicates 3.2 V
